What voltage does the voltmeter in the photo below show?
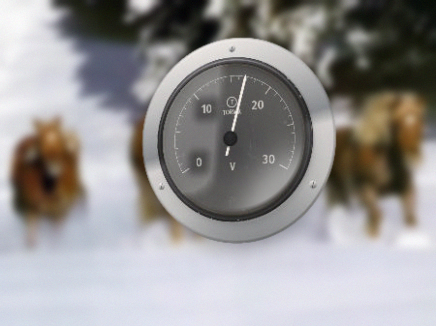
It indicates 17 V
